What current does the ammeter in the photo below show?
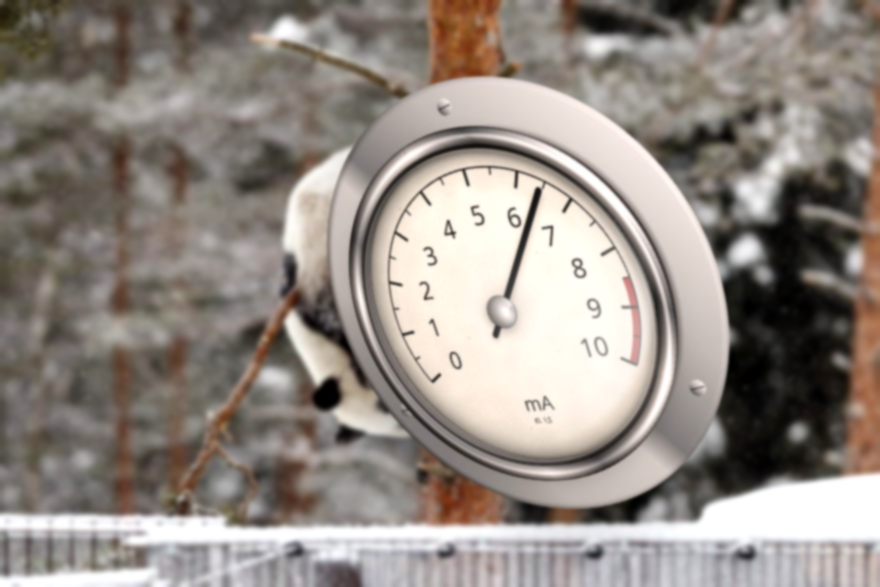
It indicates 6.5 mA
